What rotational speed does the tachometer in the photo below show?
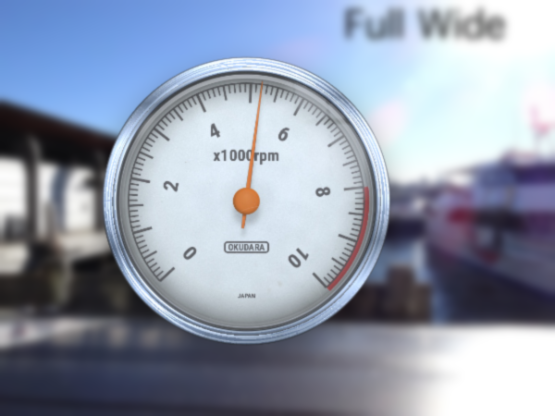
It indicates 5200 rpm
